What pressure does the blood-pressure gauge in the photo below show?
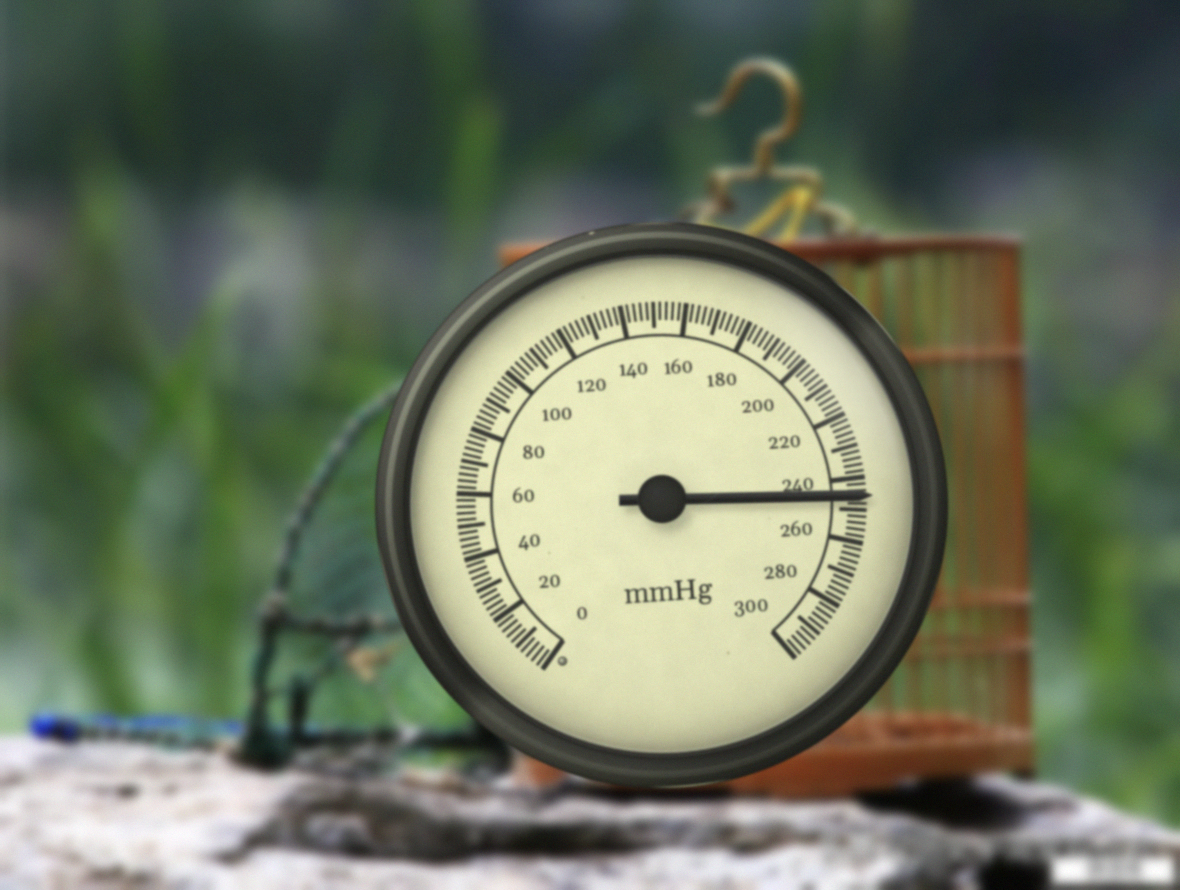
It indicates 246 mmHg
